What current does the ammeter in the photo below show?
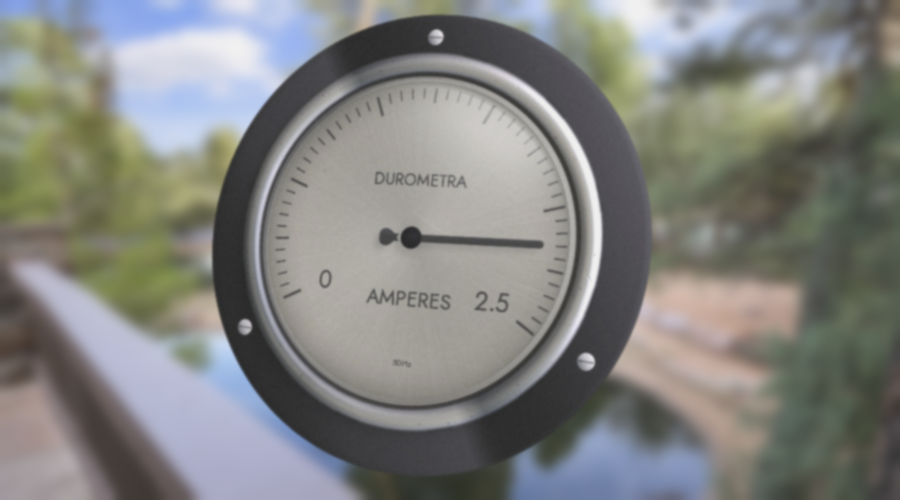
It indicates 2.15 A
